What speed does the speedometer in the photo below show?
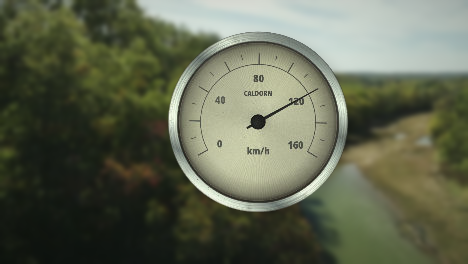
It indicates 120 km/h
